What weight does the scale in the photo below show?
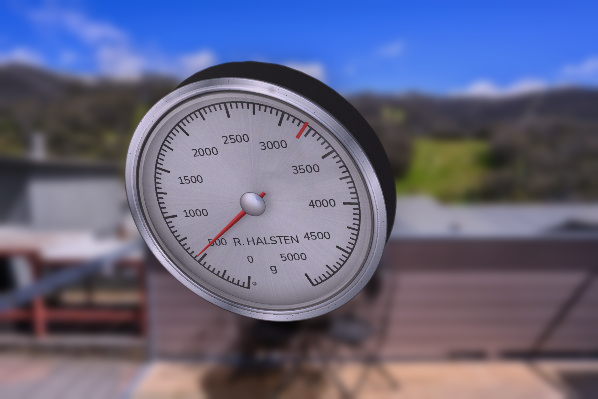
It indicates 550 g
